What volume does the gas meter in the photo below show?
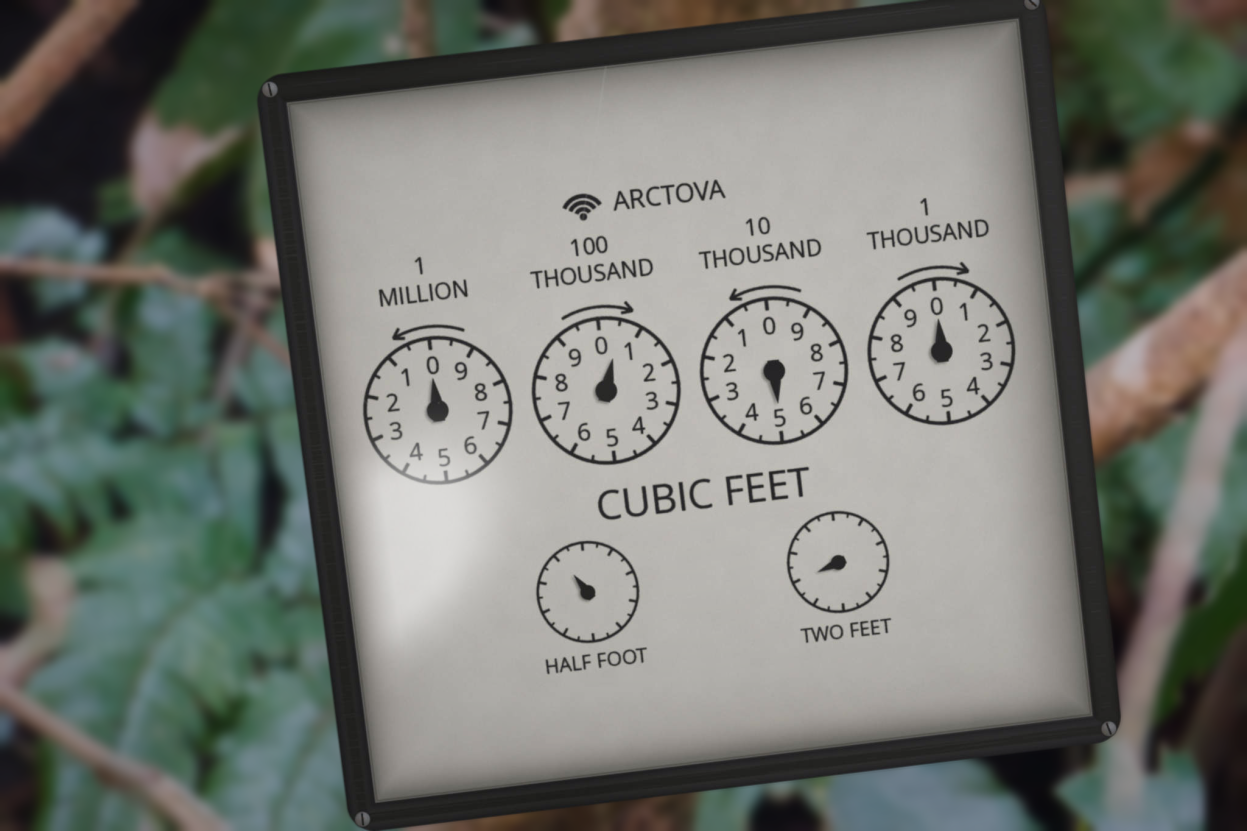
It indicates 5000 ft³
